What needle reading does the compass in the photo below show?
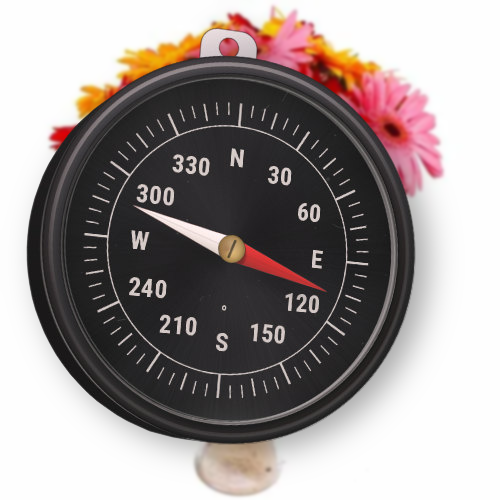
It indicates 107.5 °
